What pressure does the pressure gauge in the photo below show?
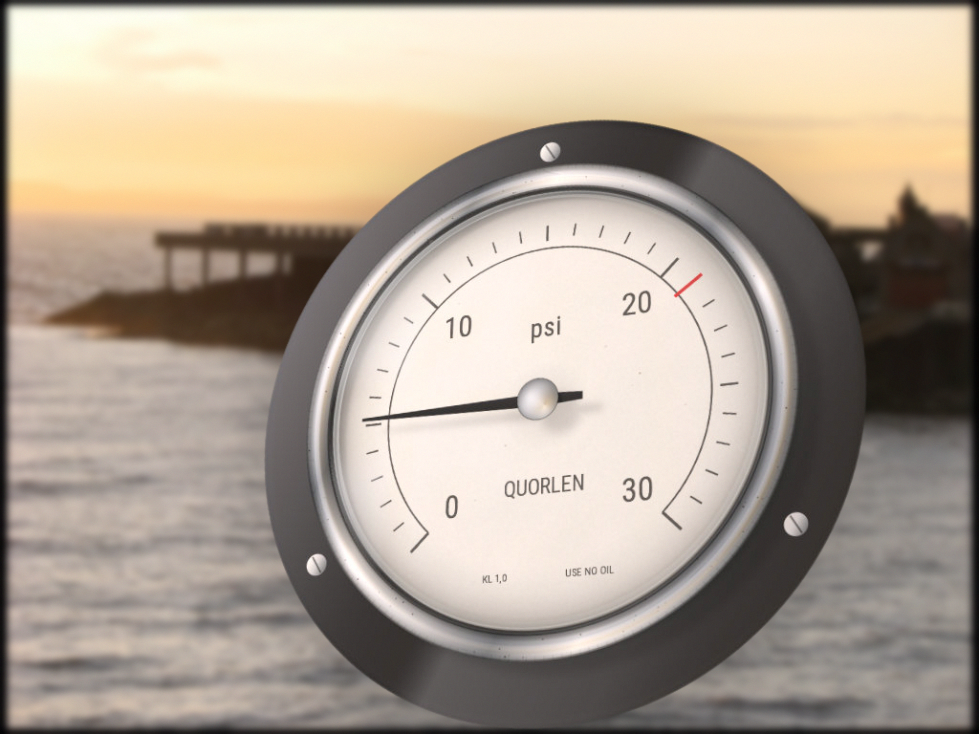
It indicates 5 psi
